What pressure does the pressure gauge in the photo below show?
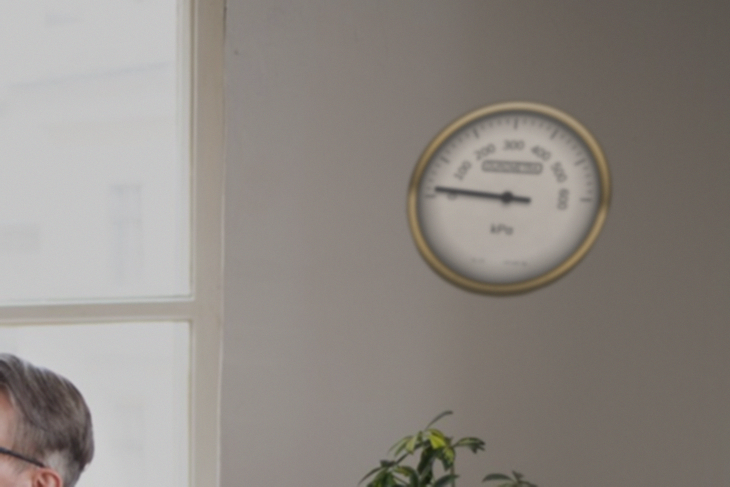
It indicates 20 kPa
